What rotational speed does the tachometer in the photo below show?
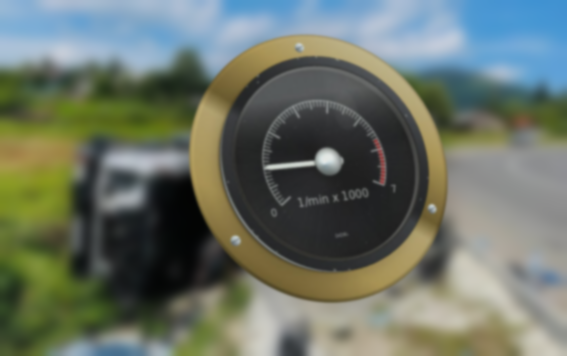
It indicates 1000 rpm
